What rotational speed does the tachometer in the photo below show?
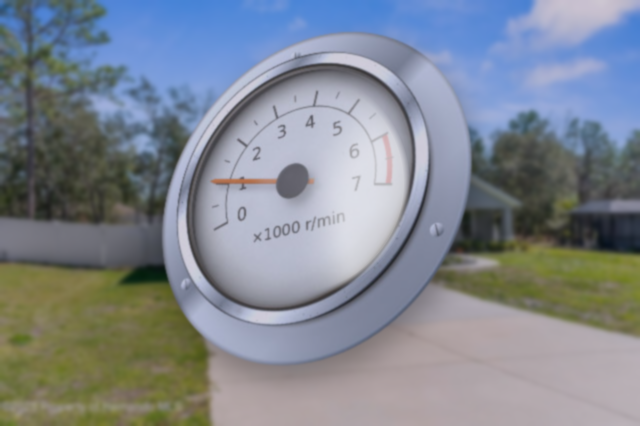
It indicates 1000 rpm
